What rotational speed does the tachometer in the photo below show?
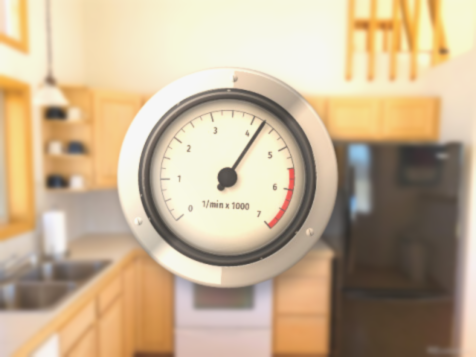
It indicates 4250 rpm
